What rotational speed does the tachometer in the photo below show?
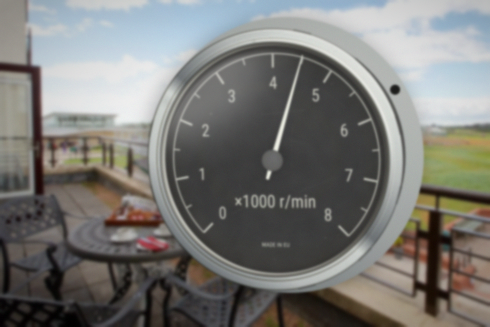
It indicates 4500 rpm
